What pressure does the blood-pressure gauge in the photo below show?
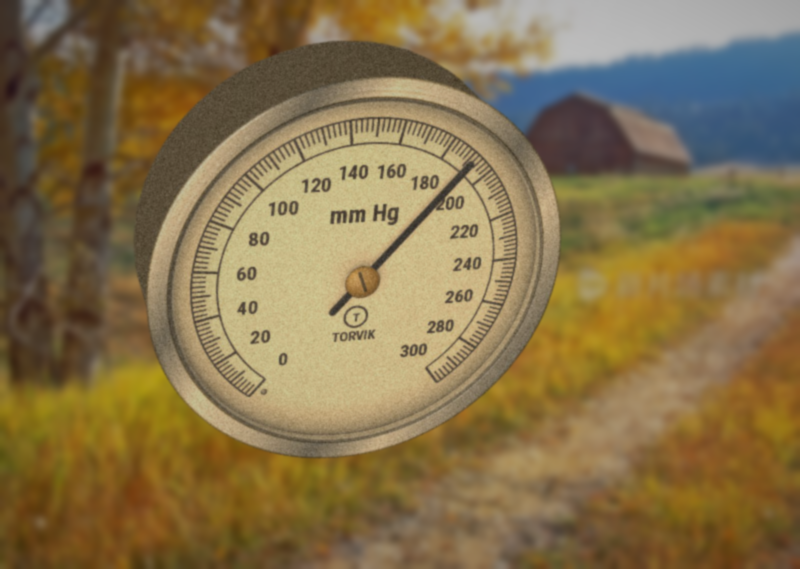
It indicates 190 mmHg
